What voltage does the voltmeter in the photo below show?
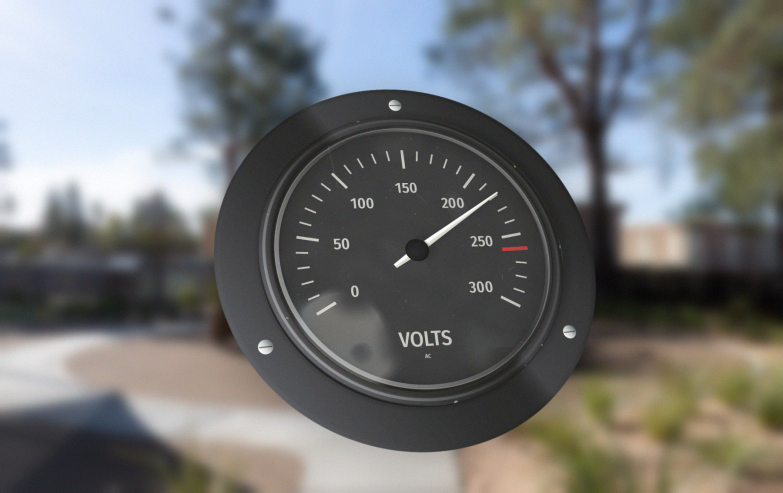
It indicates 220 V
